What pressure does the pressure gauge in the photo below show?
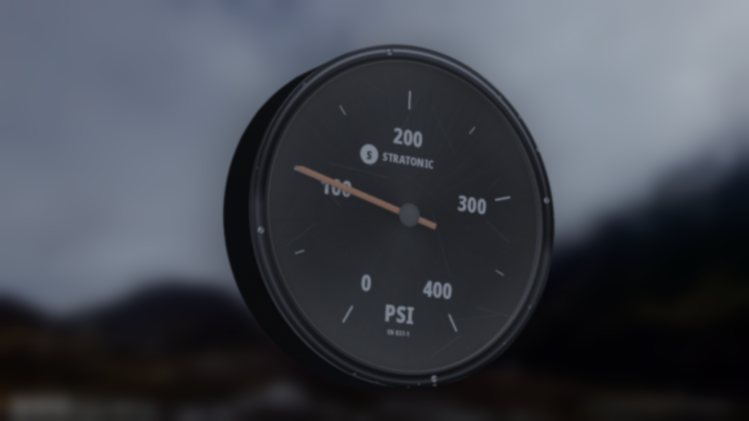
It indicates 100 psi
